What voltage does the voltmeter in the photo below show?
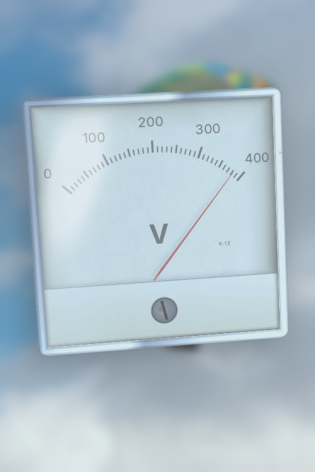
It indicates 380 V
